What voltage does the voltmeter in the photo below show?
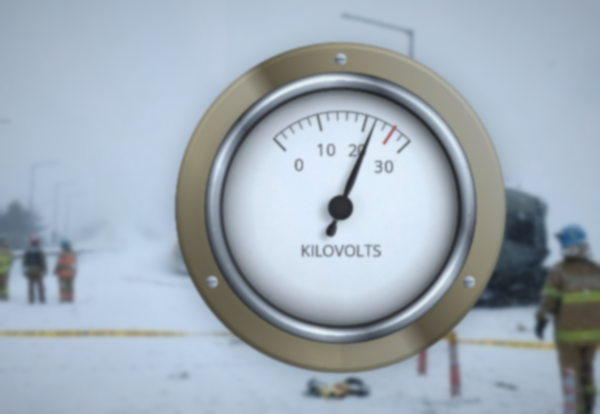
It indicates 22 kV
